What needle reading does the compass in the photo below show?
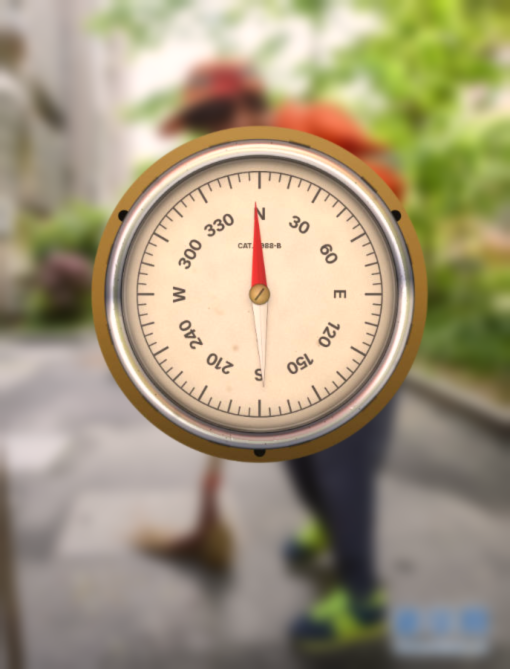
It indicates 357.5 °
